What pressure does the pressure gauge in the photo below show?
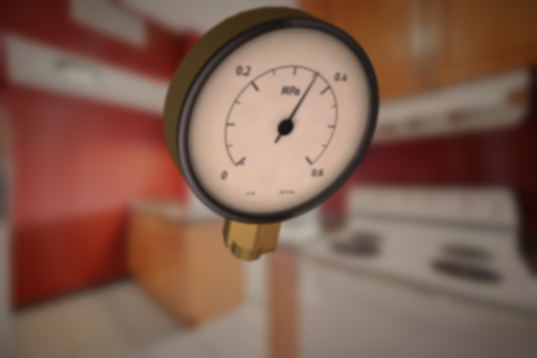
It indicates 0.35 MPa
